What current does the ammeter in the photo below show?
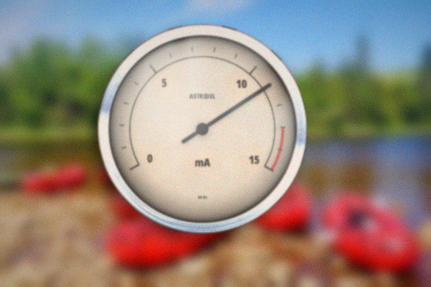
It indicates 11 mA
